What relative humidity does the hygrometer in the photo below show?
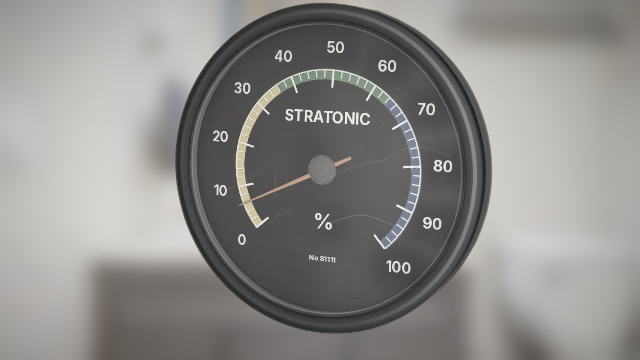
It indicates 6 %
